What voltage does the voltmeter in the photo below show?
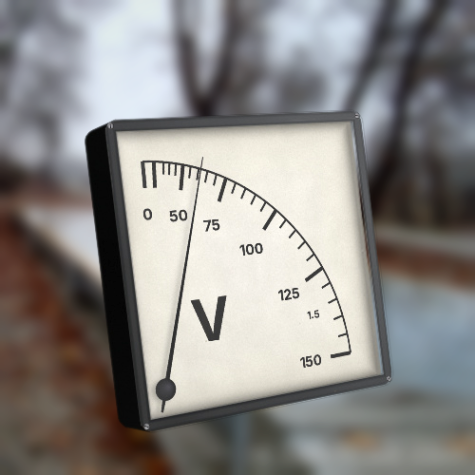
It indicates 60 V
